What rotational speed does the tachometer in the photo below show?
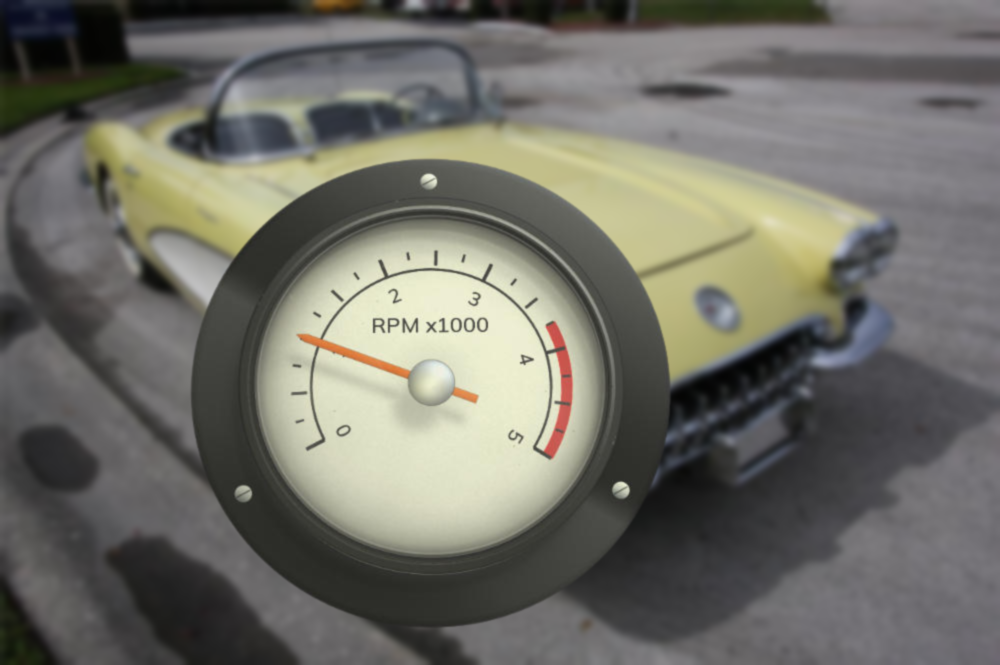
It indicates 1000 rpm
